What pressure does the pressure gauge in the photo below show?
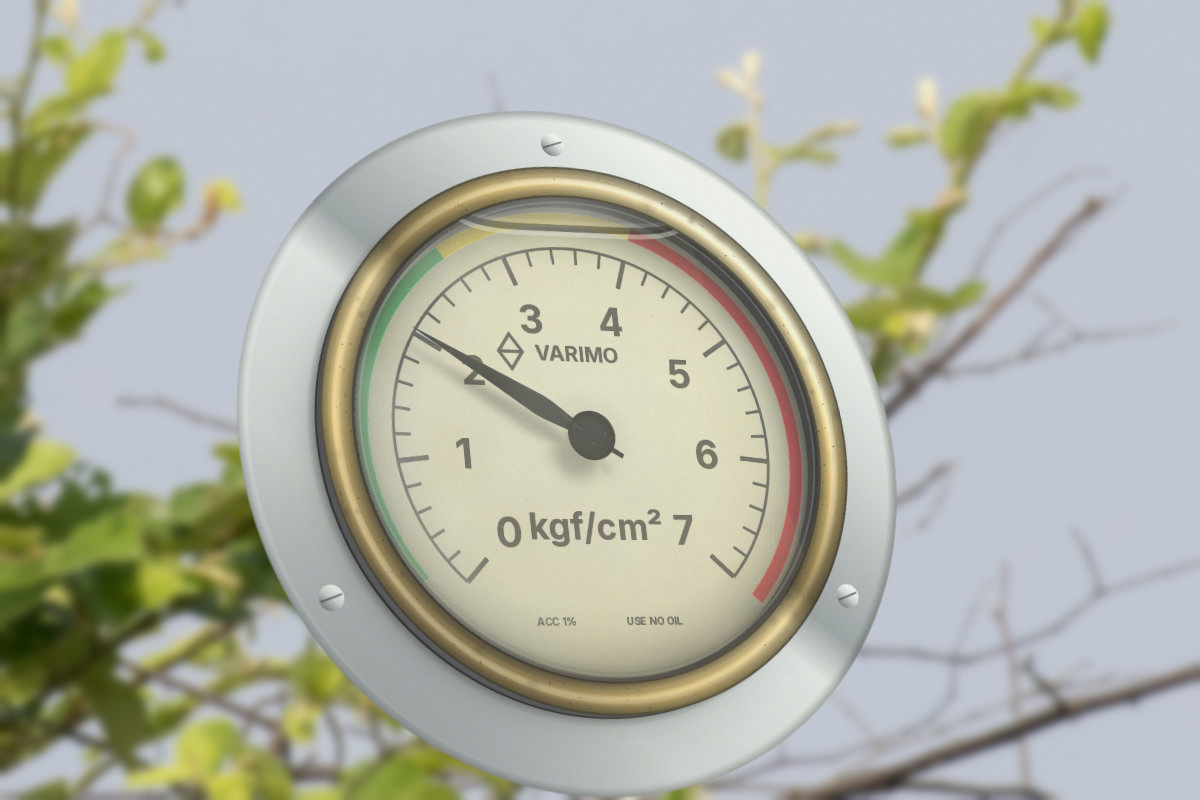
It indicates 2 kg/cm²
